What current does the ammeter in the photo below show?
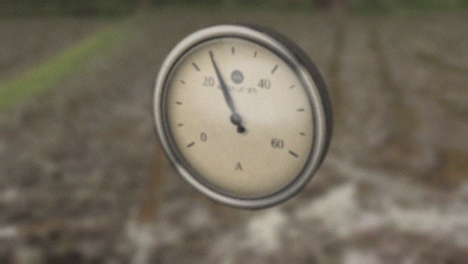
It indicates 25 A
